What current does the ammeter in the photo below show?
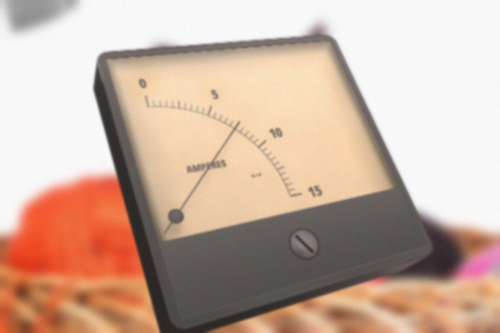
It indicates 7.5 A
